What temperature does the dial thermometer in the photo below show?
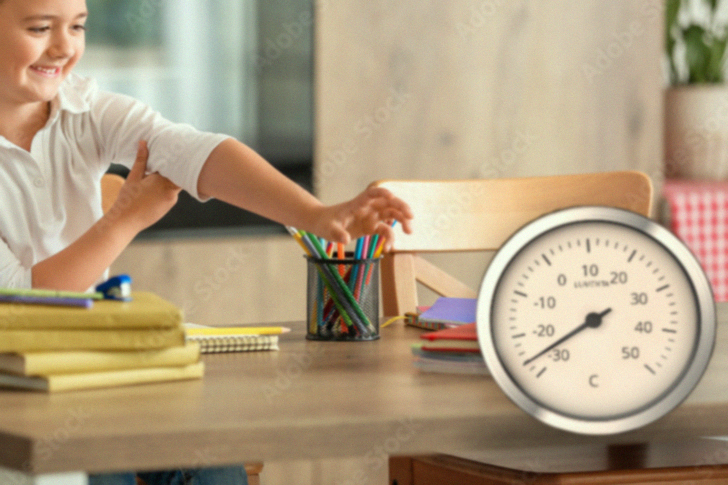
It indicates -26 °C
